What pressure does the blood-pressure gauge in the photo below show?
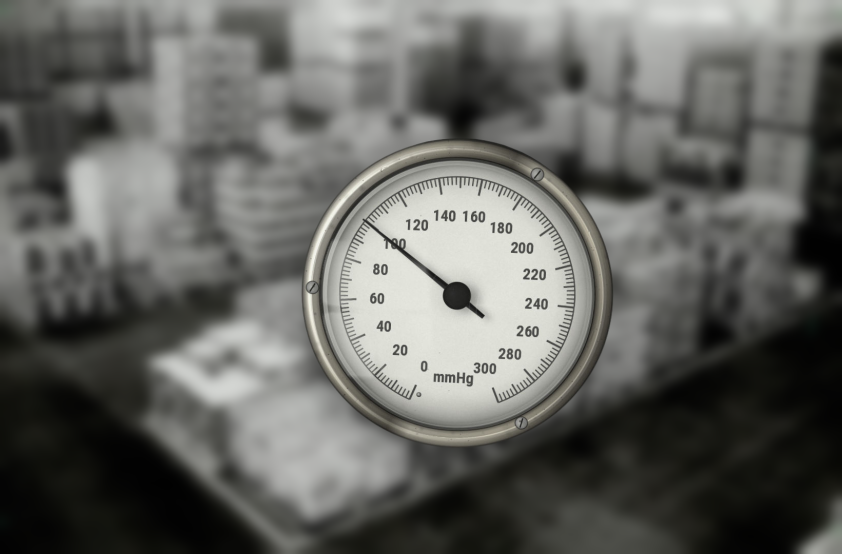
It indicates 100 mmHg
